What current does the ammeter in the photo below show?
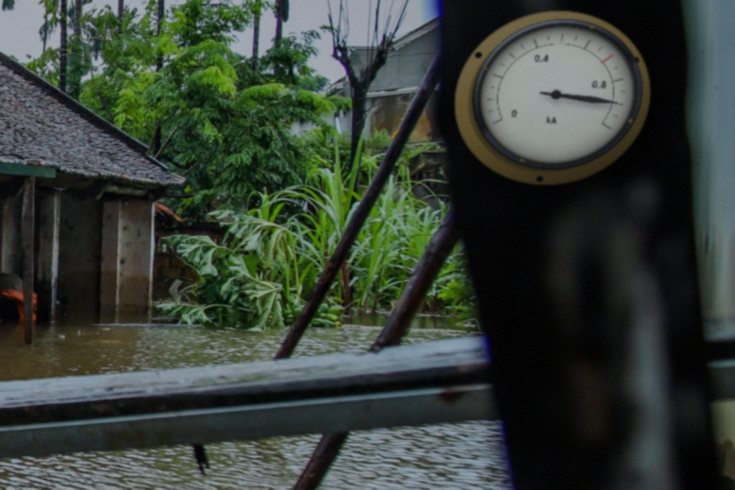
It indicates 0.9 kA
